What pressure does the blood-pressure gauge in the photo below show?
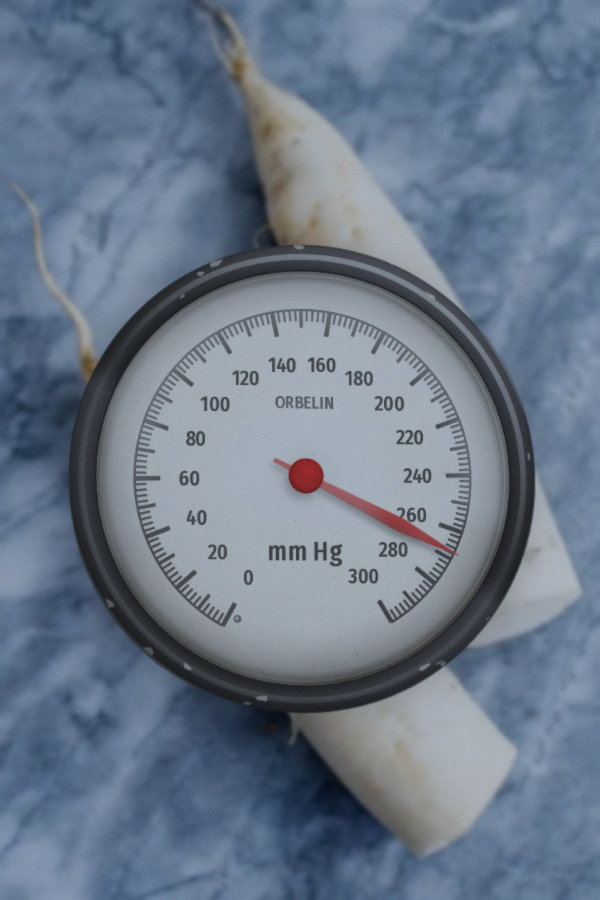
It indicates 268 mmHg
